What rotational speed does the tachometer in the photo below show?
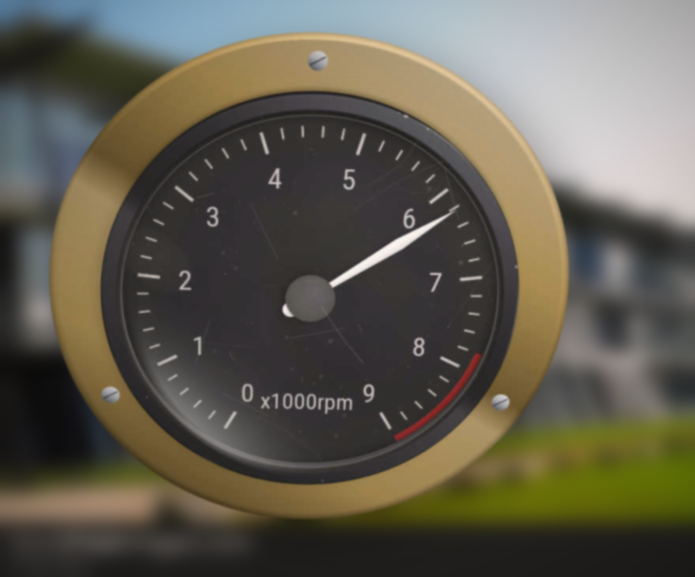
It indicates 6200 rpm
